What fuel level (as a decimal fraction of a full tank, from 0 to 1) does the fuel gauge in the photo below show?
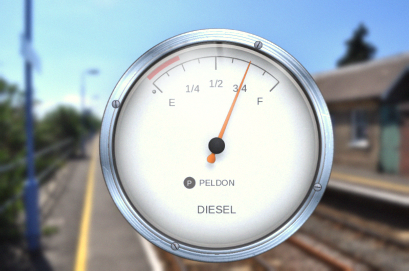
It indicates 0.75
